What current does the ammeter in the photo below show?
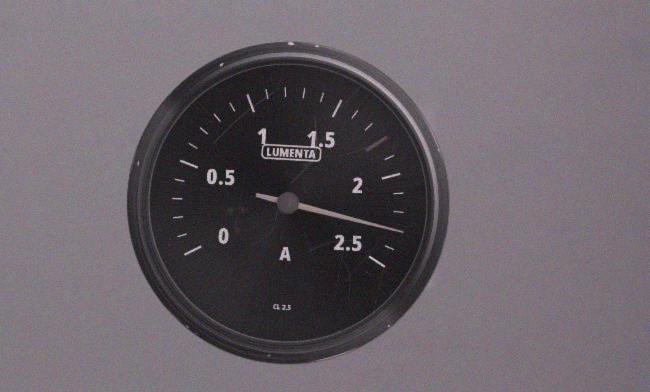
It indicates 2.3 A
